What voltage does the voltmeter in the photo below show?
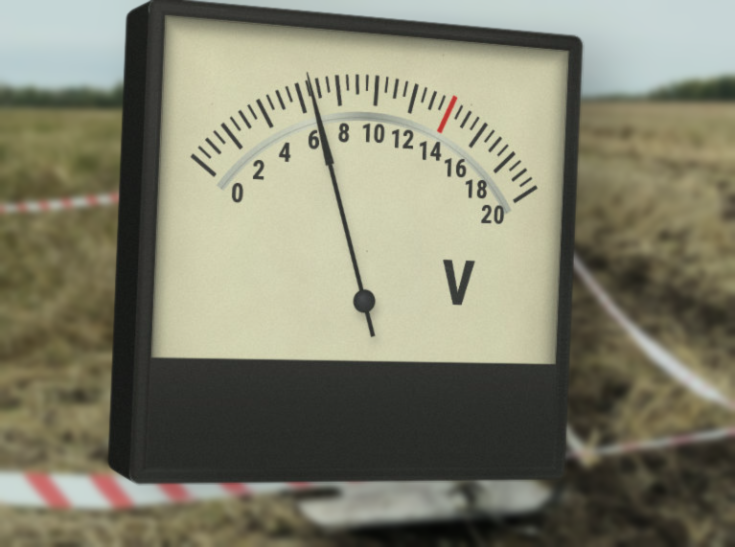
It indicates 6.5 V
